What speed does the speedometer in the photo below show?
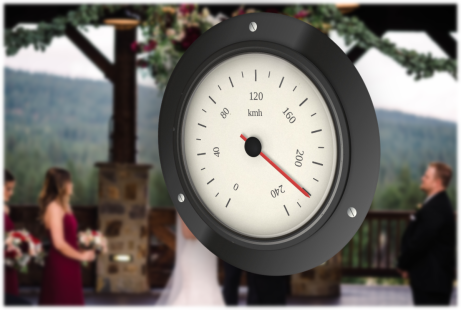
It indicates 220 km/h
